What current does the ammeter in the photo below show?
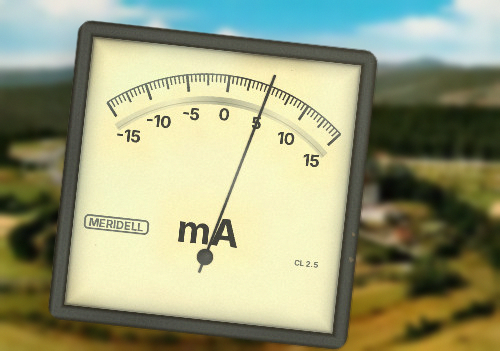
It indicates 5 mA
